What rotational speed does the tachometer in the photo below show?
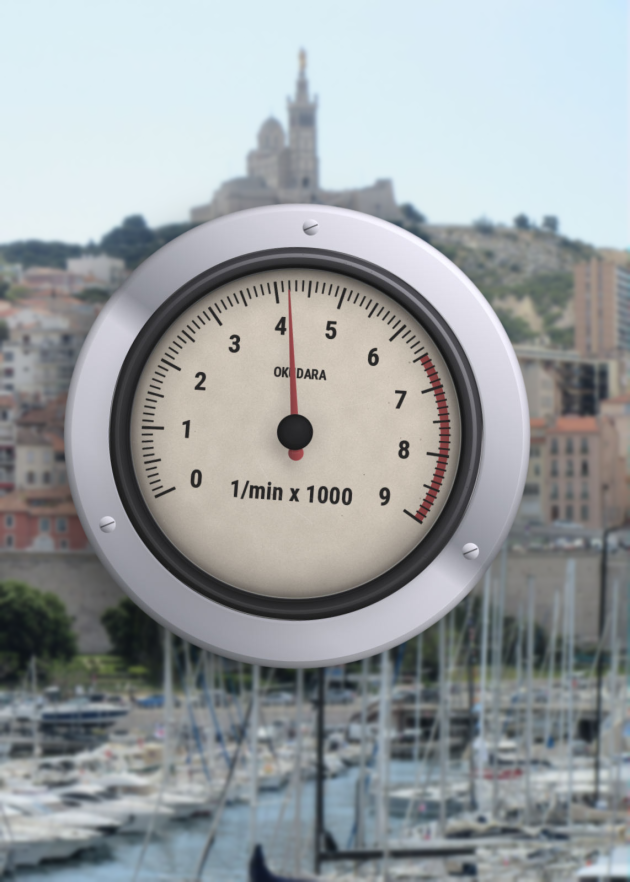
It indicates 4200 rpm
